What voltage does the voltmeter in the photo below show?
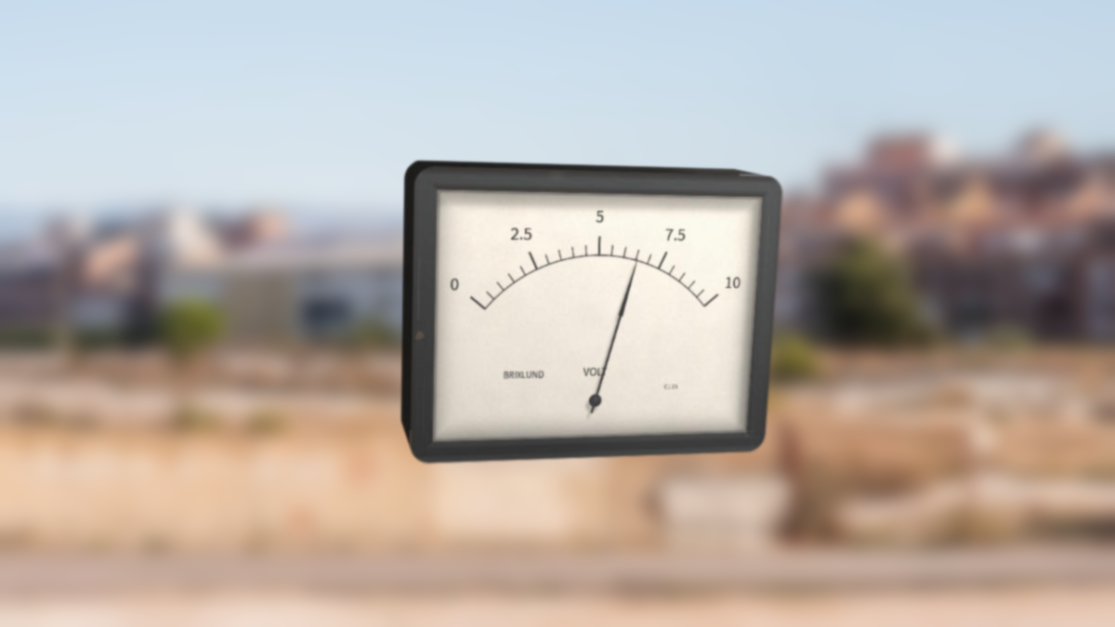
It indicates 6.5 V
